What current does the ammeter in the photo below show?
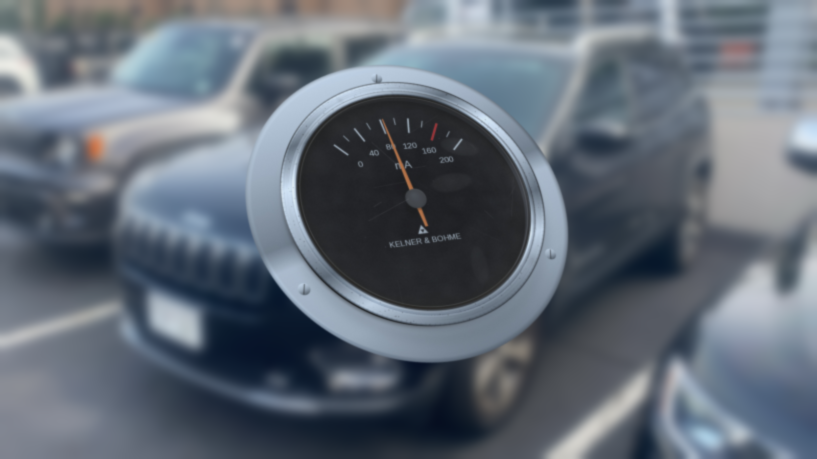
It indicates 80 mA
